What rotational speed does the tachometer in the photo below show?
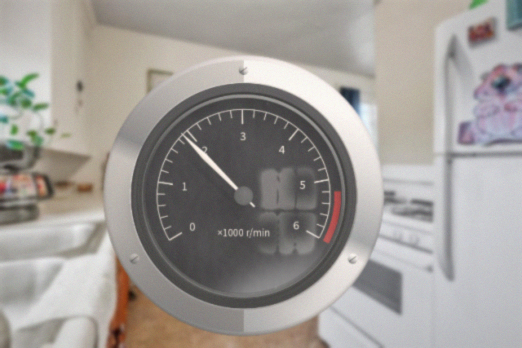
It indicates 1900 rpm
